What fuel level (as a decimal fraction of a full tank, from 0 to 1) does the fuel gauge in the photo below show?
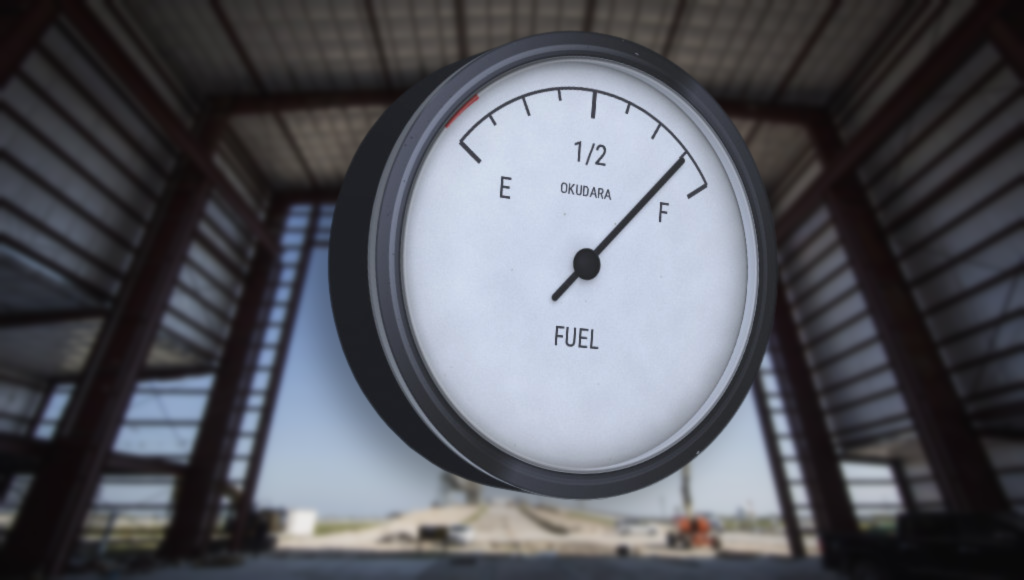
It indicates 0.875
